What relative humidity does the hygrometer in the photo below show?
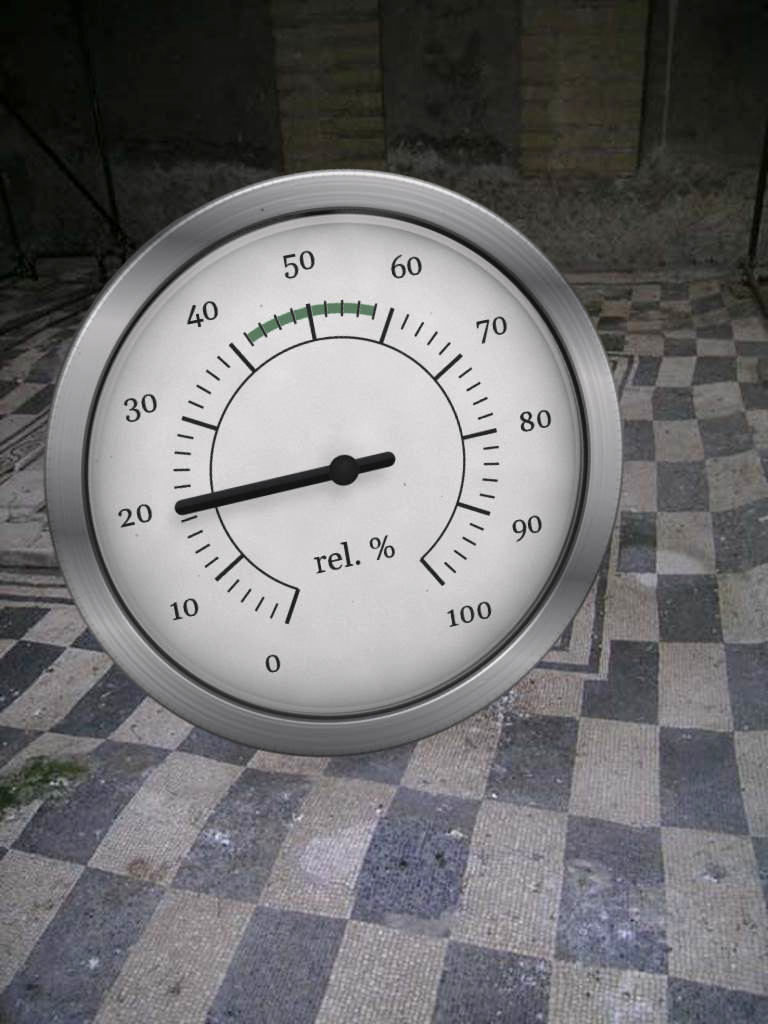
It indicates 20 %
